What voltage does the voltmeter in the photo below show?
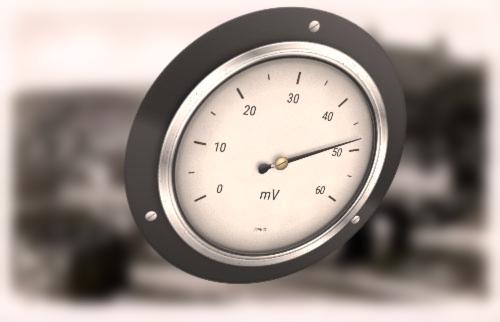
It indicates 47.5 mV
